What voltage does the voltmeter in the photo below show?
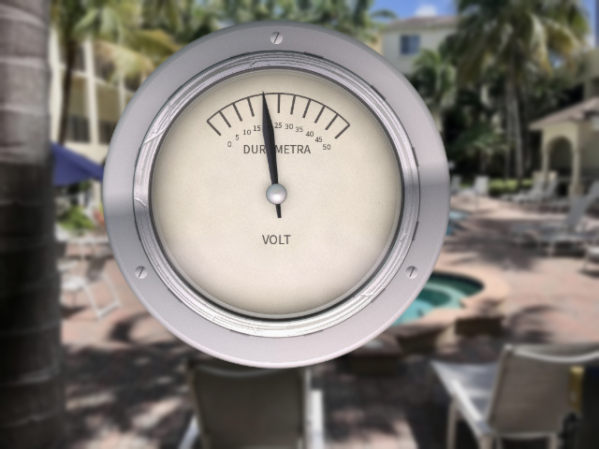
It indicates 20 V
